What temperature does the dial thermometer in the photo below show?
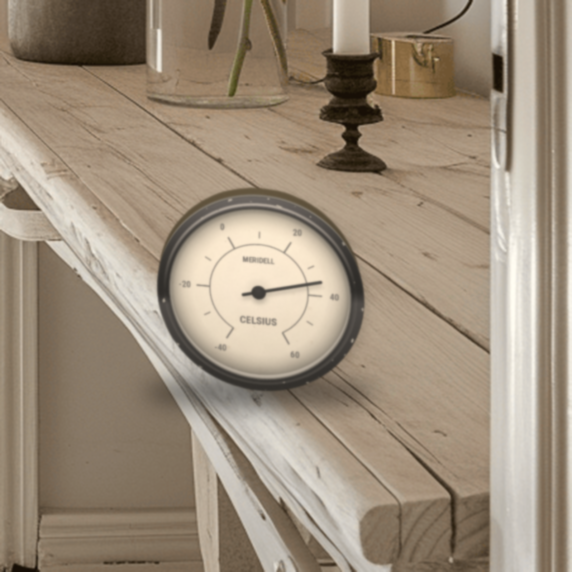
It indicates 35 °C
